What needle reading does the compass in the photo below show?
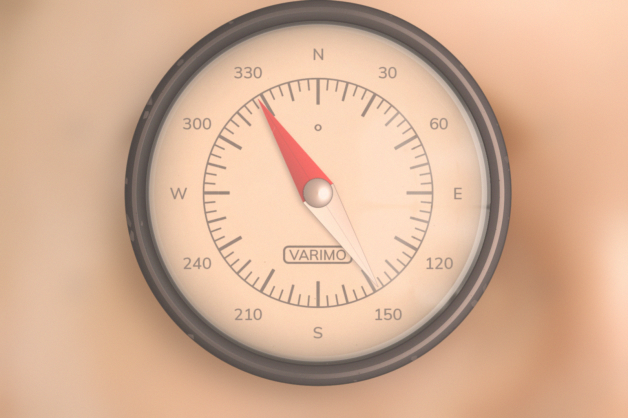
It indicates 327.5 °
